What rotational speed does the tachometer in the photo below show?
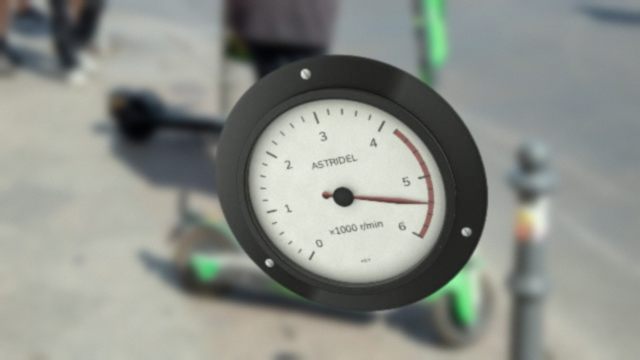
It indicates 5400 rpm
